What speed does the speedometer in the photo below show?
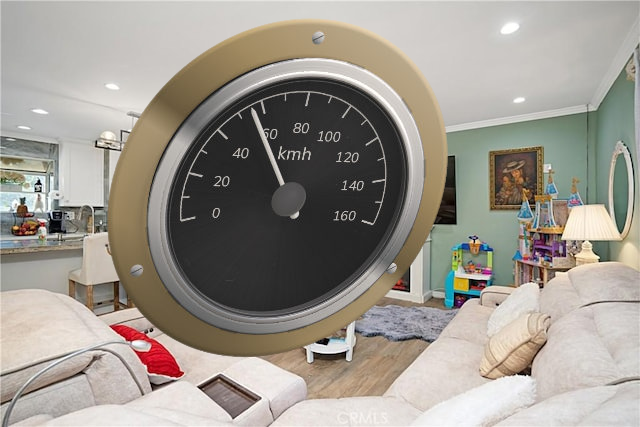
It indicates 55 km/h
